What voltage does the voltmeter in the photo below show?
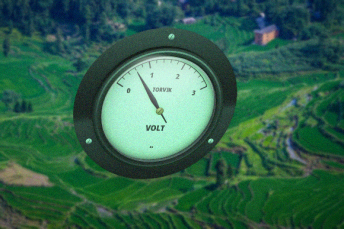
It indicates 0.6 V
